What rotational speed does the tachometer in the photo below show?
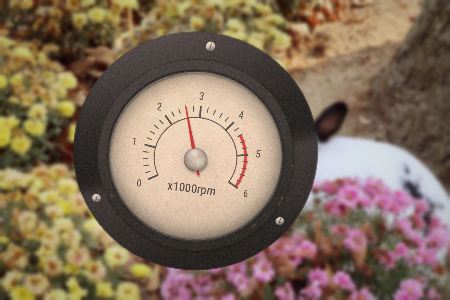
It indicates 2600 rpm
